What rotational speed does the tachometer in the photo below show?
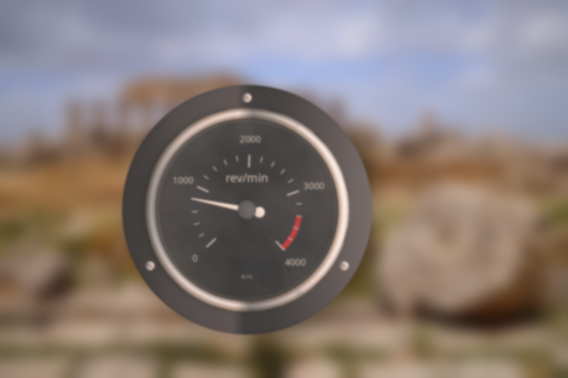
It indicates 800 rpm
